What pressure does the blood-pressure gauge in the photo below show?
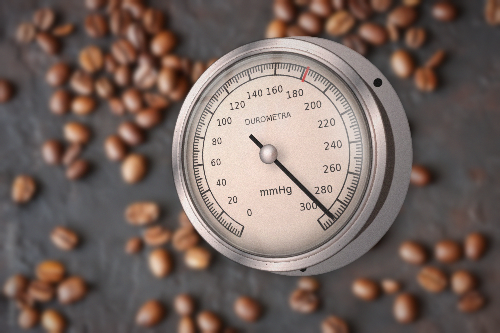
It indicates 290 mmHg
